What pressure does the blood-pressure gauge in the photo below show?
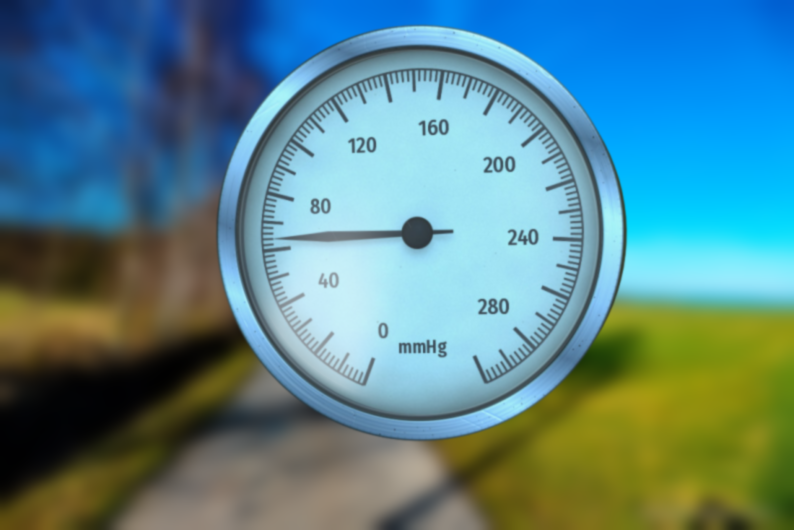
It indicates 64 mmHg
